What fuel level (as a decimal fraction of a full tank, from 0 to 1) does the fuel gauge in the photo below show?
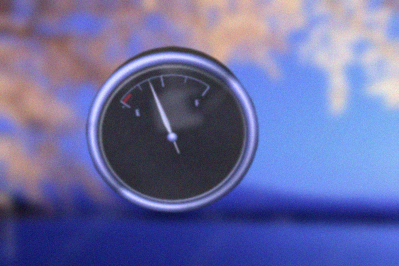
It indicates 0.375
